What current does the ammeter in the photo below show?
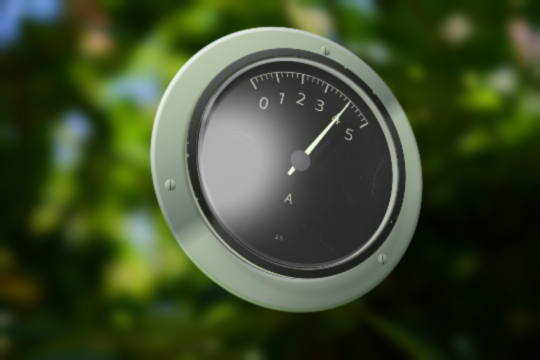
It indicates 4 A
